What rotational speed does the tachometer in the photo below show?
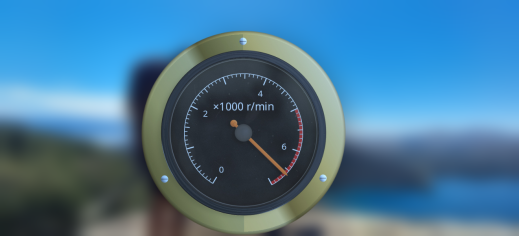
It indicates 6600 rpm
